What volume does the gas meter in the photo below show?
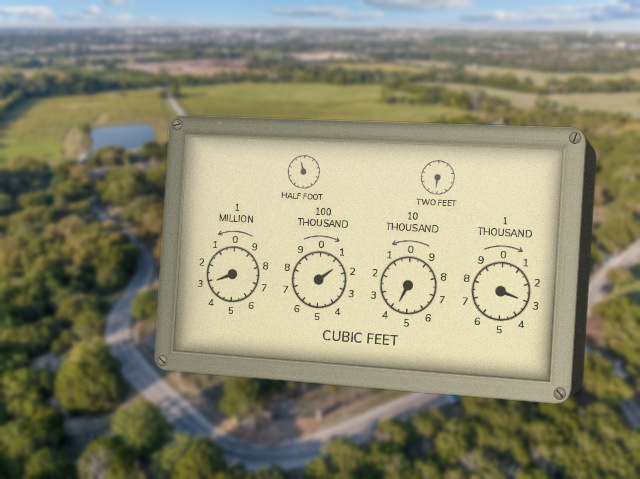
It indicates 314300 ft³
